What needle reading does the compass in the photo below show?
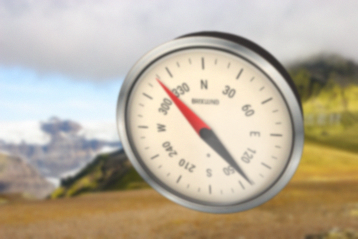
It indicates 320 °
